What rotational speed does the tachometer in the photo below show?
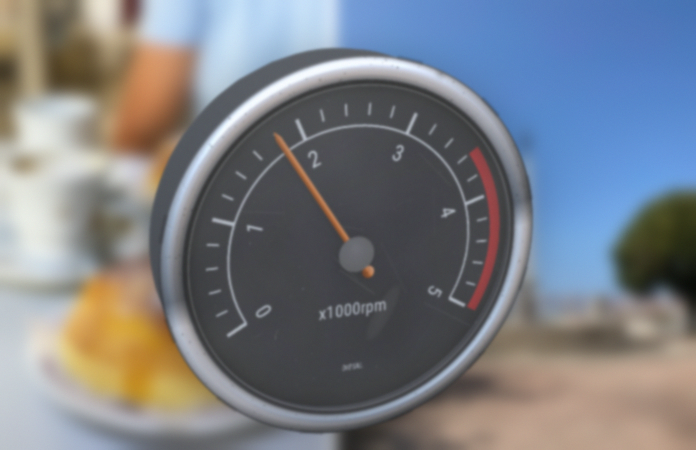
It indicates 1800 rpm
